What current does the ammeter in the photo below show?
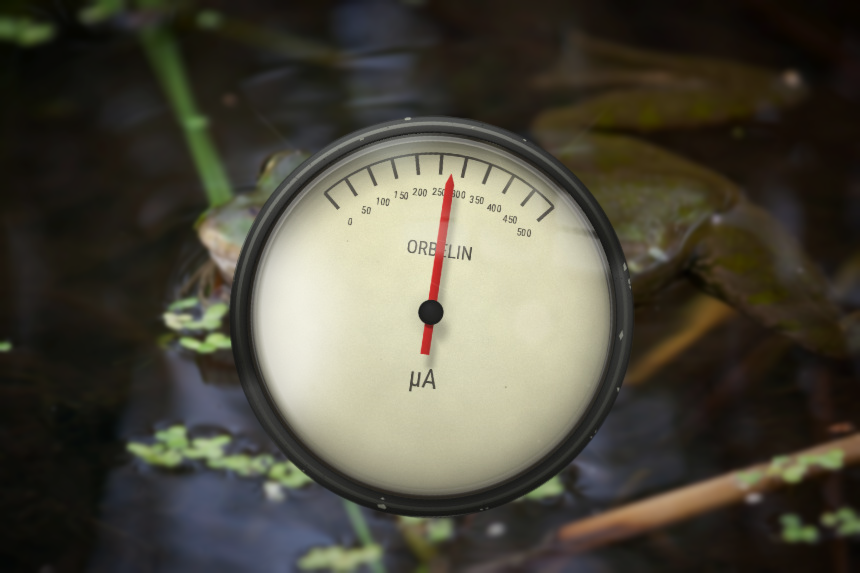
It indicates 275 µA
